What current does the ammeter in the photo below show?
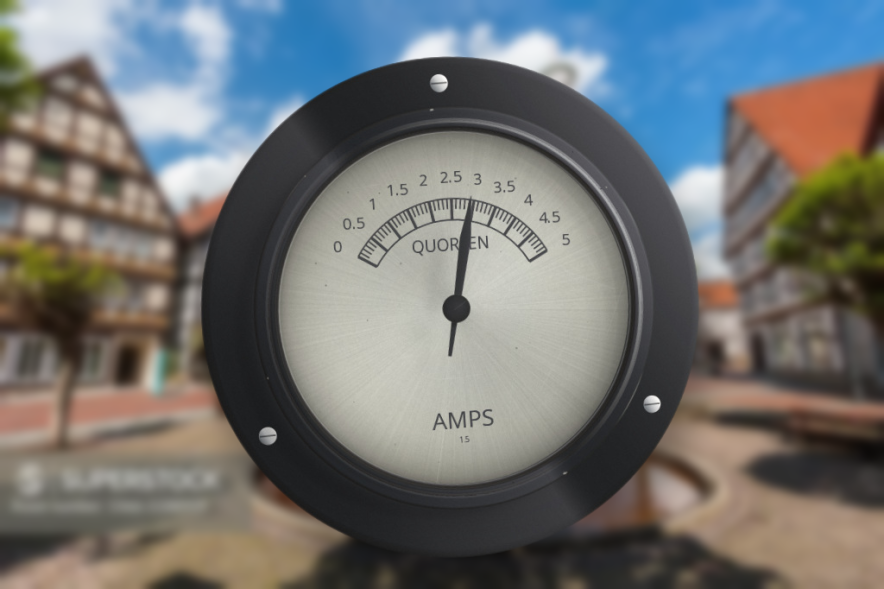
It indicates 2.9 A
